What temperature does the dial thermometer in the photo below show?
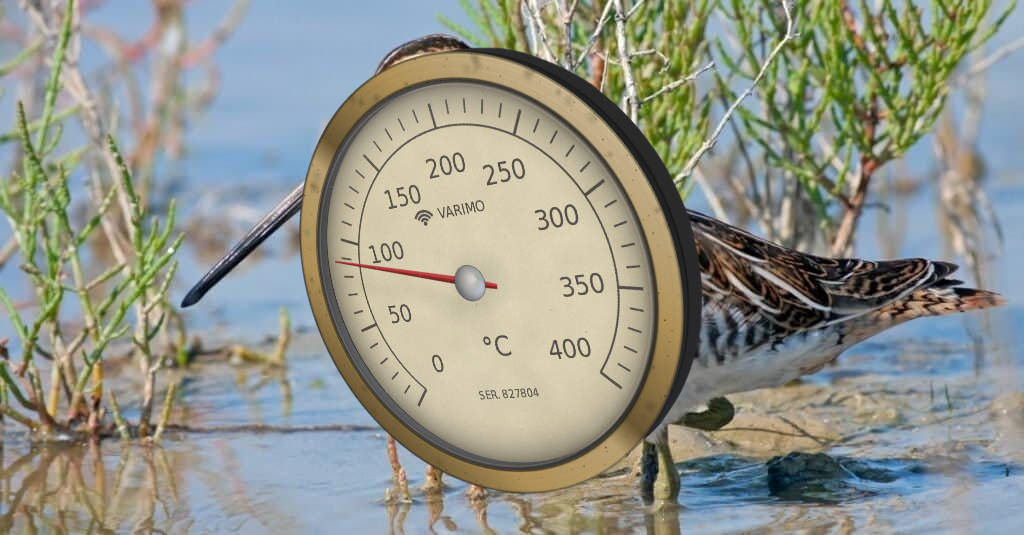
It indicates 90 °C
